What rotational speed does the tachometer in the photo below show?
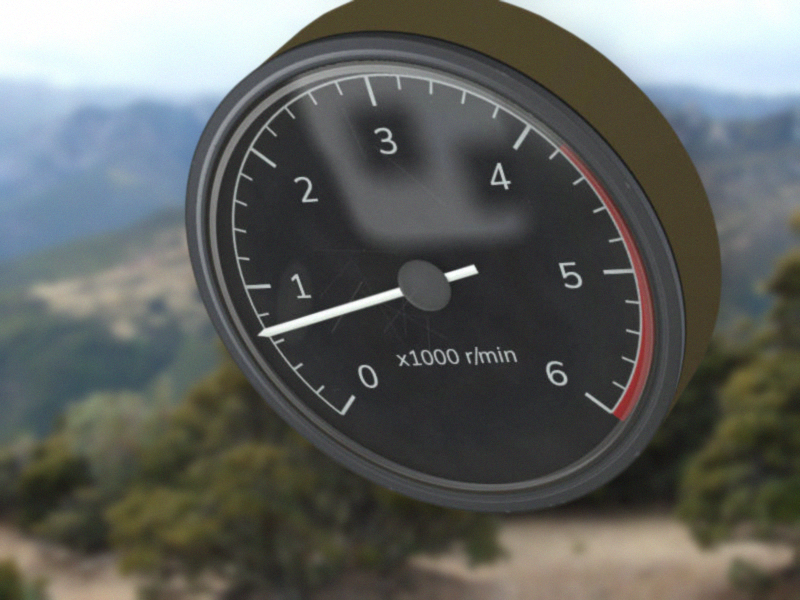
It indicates 700 rpm
